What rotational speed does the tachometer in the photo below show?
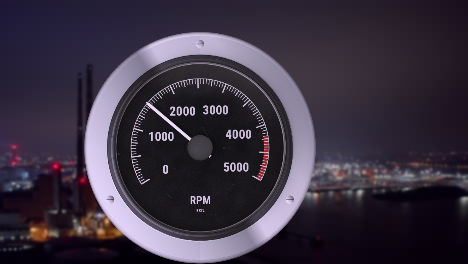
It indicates 1500 rpm
